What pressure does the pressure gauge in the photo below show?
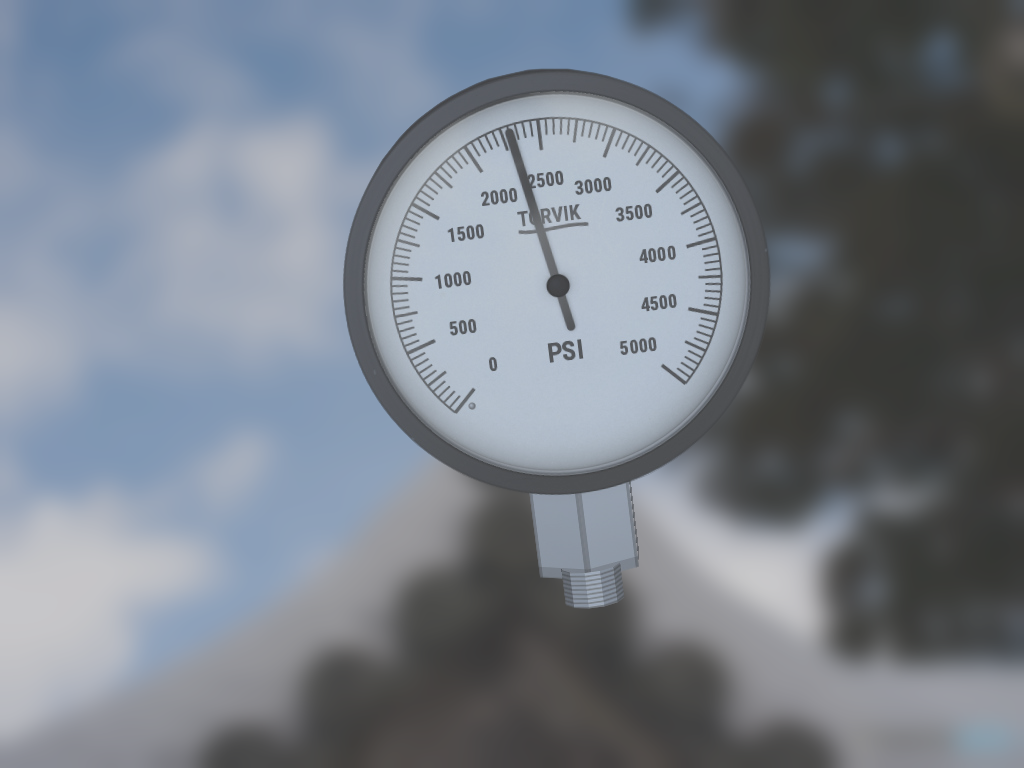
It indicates 2300 psi
